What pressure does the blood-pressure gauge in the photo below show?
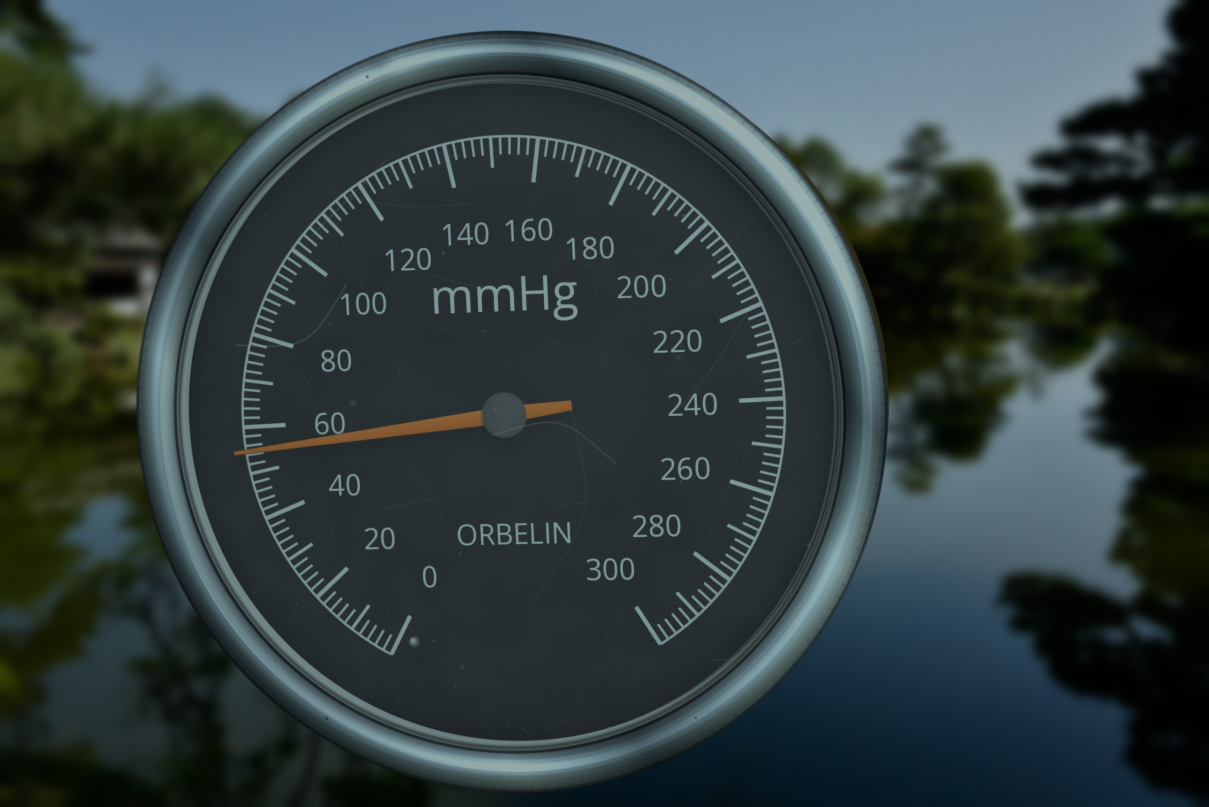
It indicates 55 mmHg
